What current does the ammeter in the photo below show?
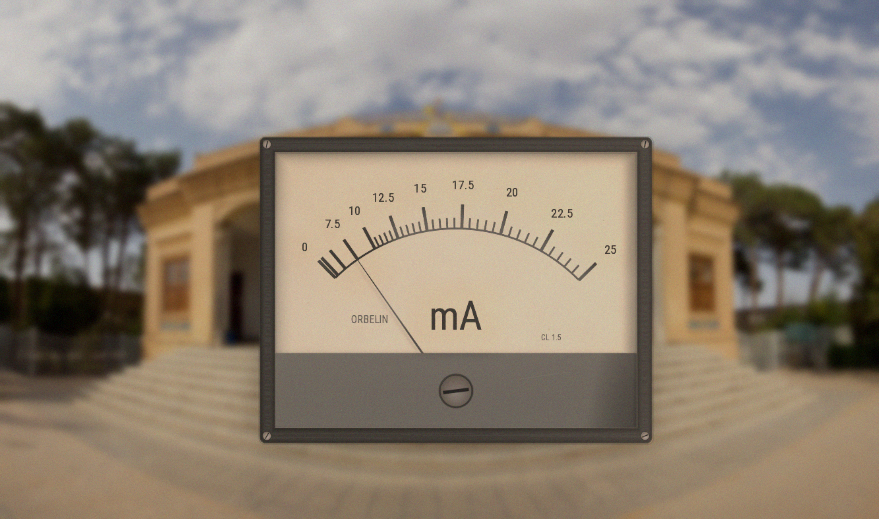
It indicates 7.5 mA
